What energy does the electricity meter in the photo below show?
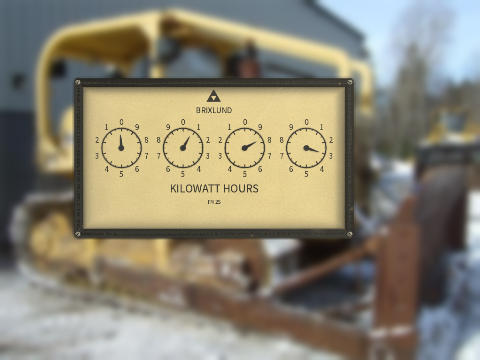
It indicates 83 kWh
